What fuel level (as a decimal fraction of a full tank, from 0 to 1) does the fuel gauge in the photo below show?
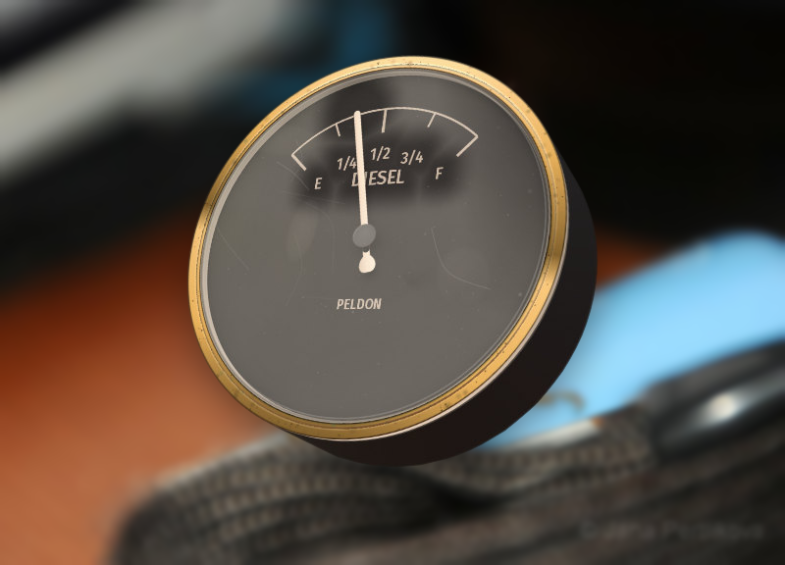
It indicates 0.375
